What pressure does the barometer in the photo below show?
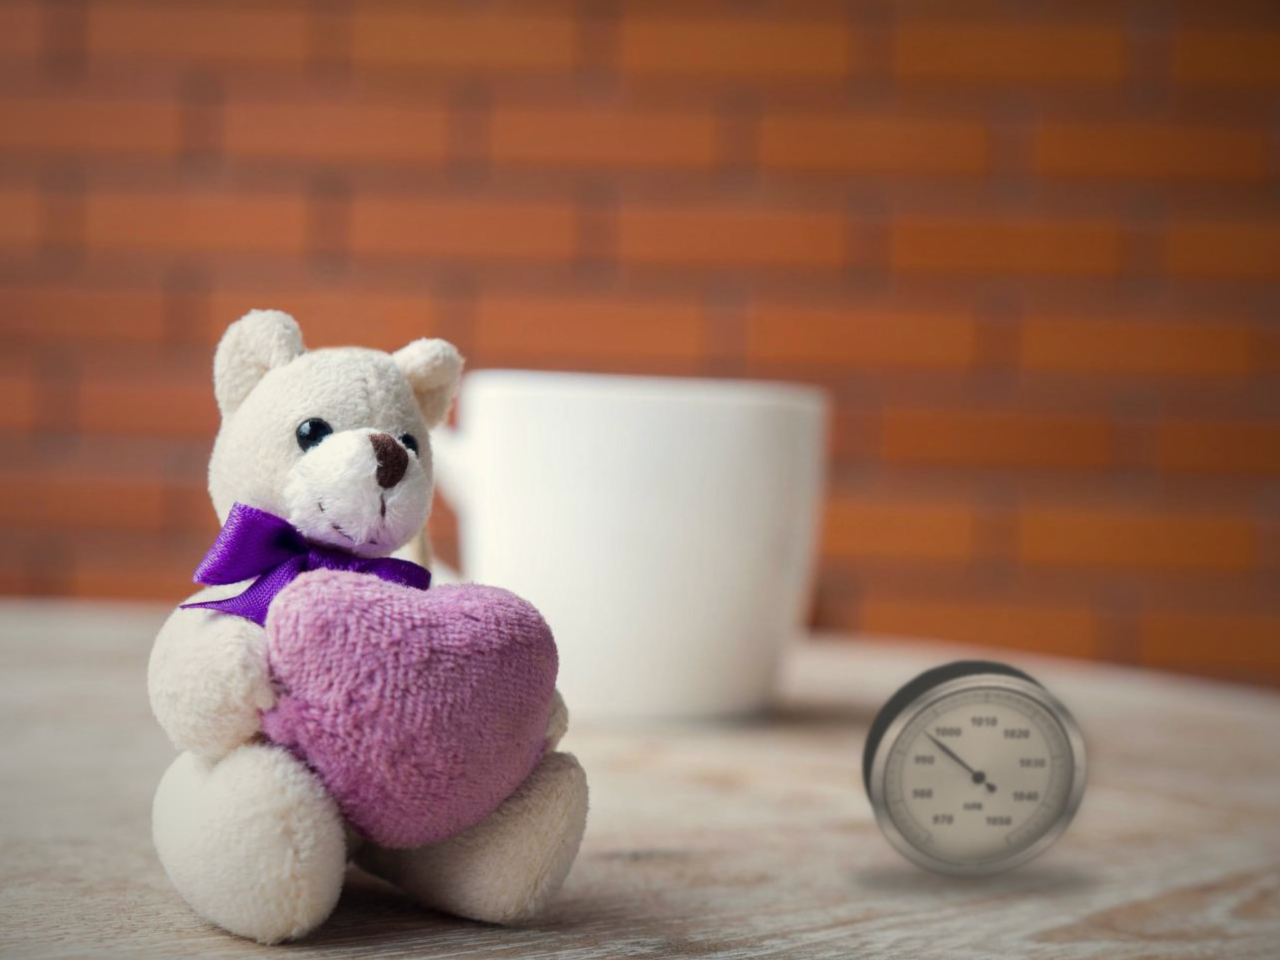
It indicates 996 hPa
